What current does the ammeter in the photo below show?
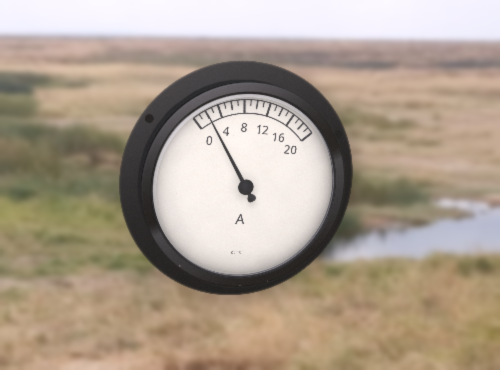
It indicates 2 A
